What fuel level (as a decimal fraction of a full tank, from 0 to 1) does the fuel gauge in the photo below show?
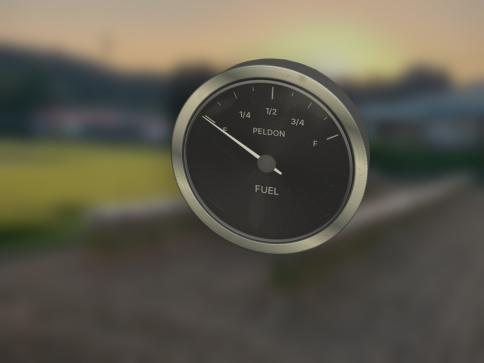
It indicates 0
